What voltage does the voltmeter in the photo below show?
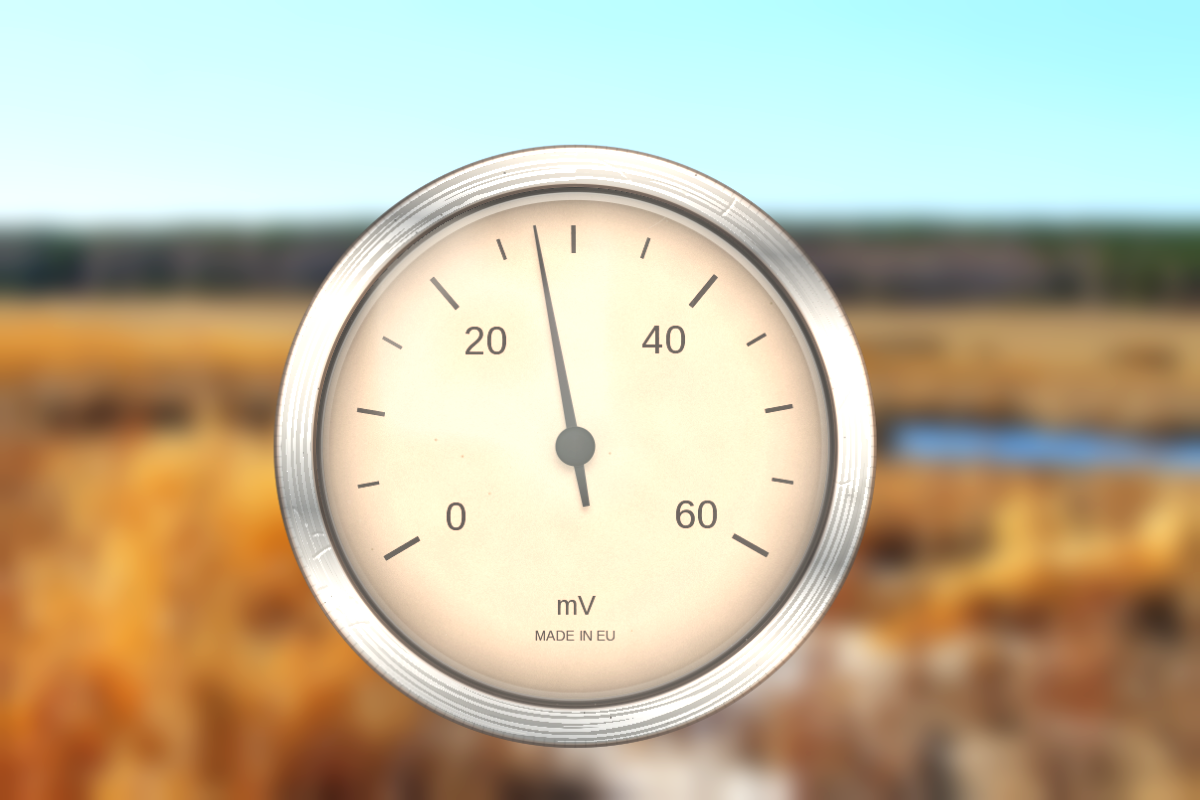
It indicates 27.5 mV
